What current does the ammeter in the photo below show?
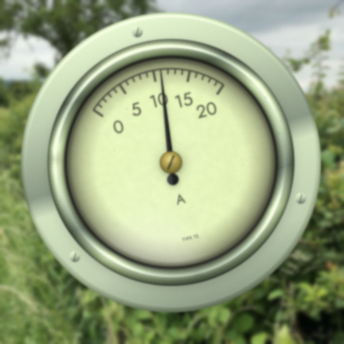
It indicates 11 A
